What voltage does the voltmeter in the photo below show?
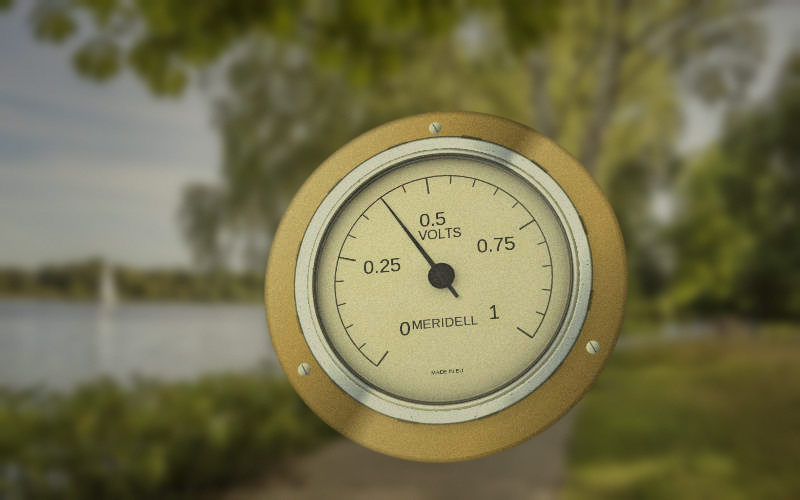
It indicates 0.4 V
